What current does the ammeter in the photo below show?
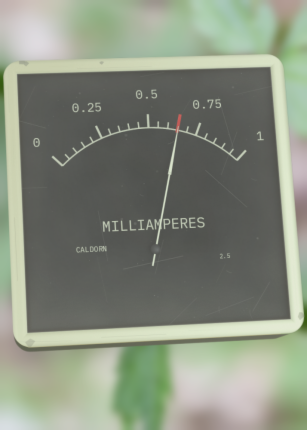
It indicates 0.65 mA
